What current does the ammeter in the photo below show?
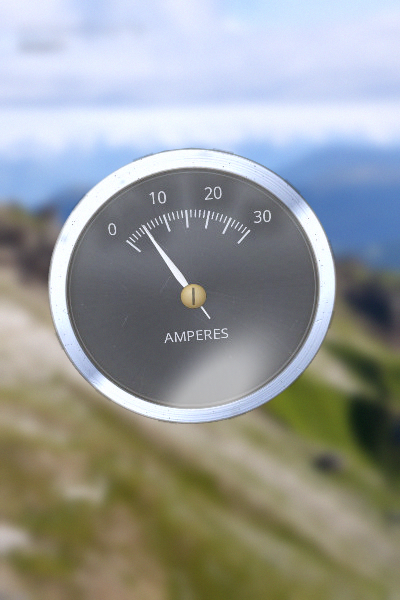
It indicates 5 A
